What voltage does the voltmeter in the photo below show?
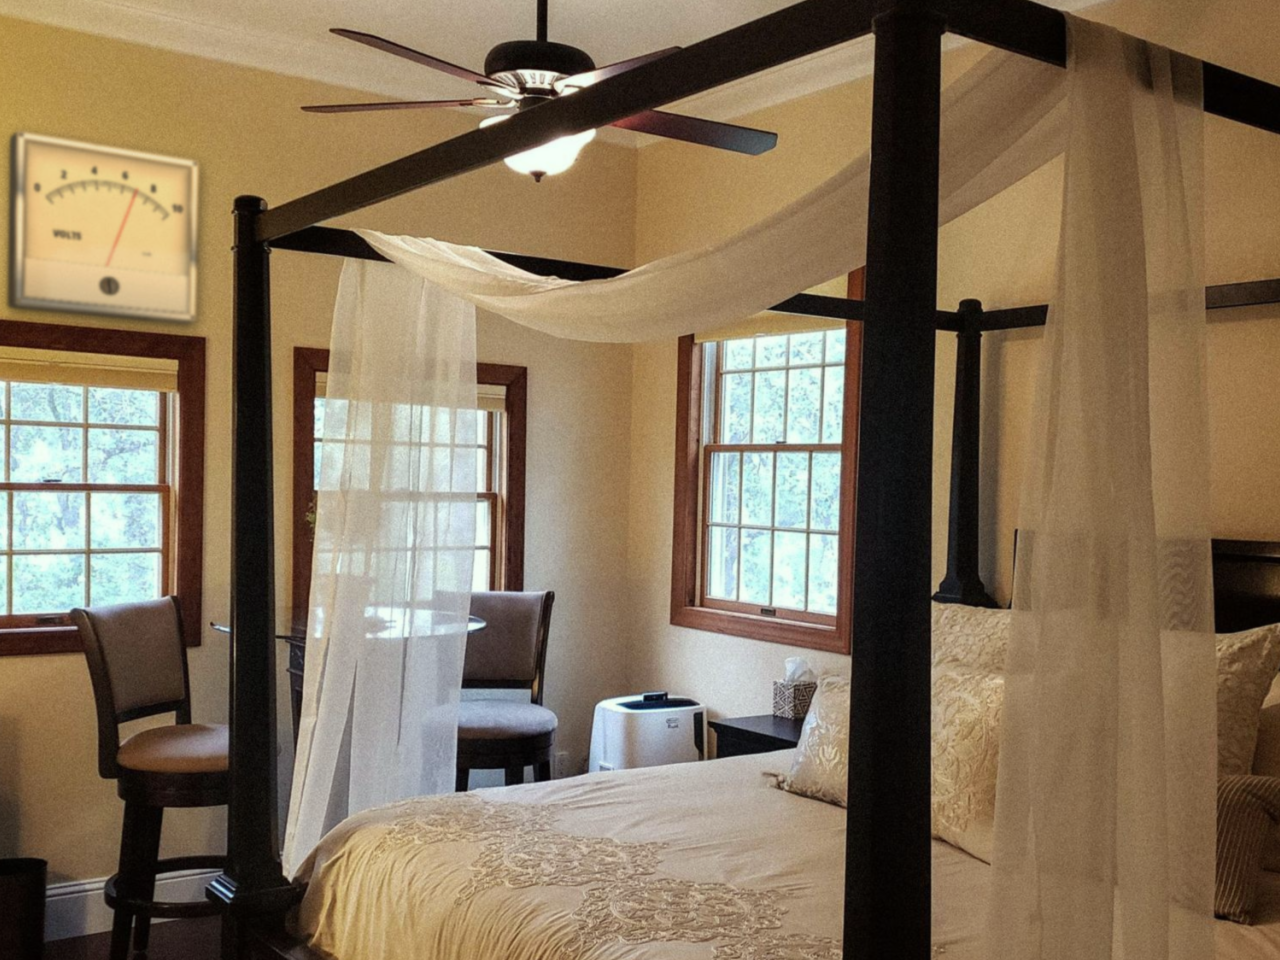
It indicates 7 V
